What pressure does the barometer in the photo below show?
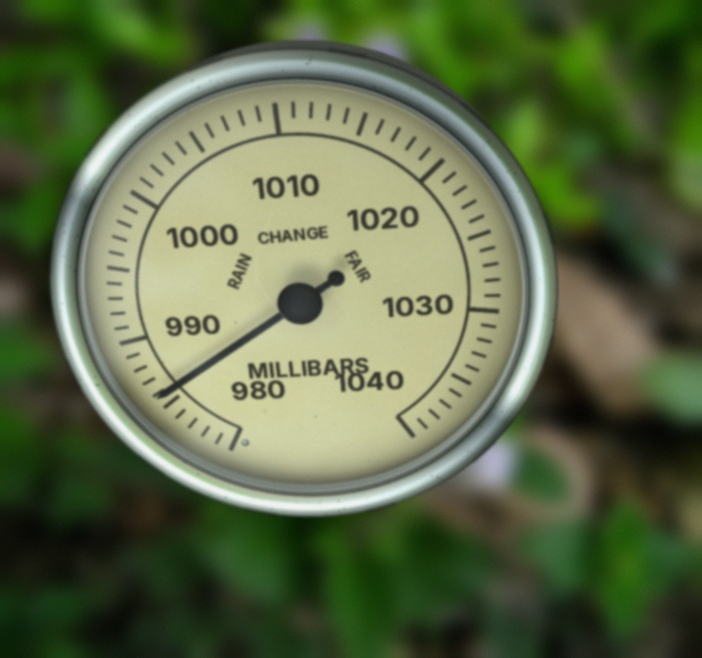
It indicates 986 mbar
